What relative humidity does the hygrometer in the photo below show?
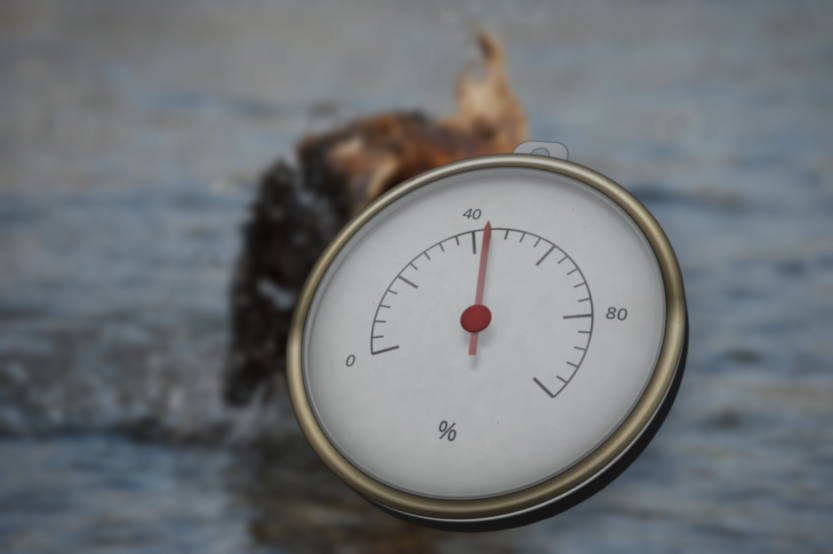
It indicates 44 %
